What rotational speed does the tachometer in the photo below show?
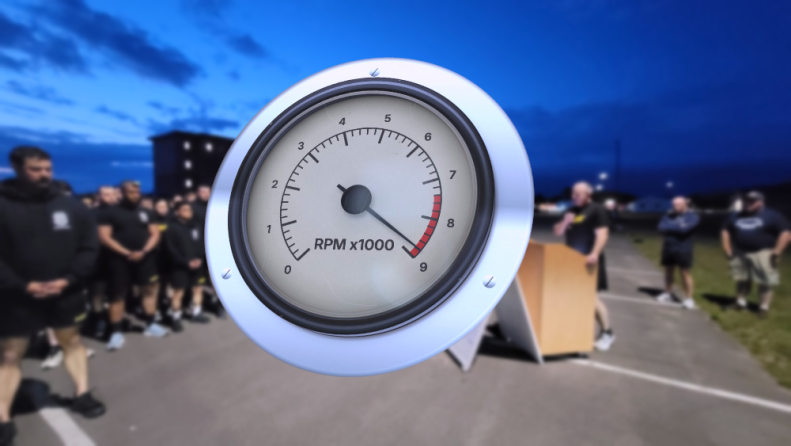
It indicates 8800 rpm
